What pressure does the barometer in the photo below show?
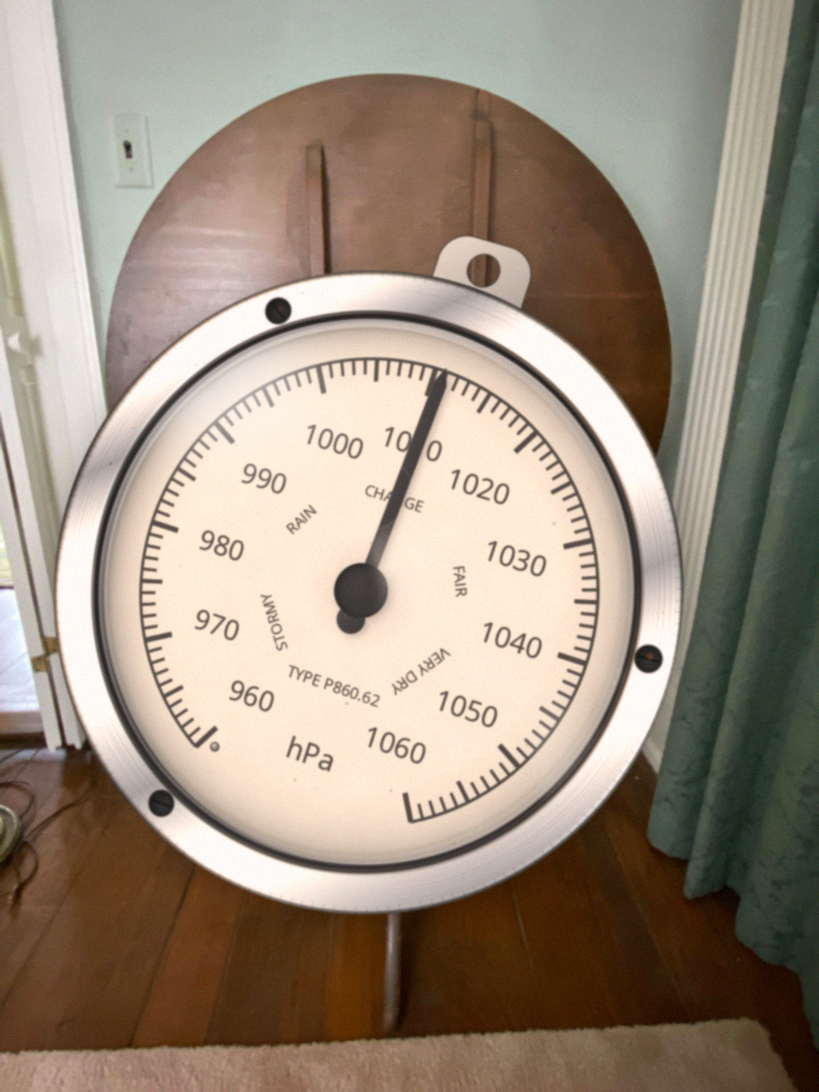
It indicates 1011 hPa
